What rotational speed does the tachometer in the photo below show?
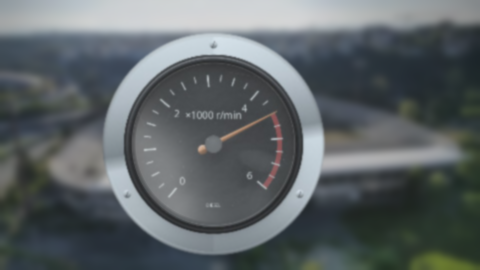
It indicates 4500 rpm
